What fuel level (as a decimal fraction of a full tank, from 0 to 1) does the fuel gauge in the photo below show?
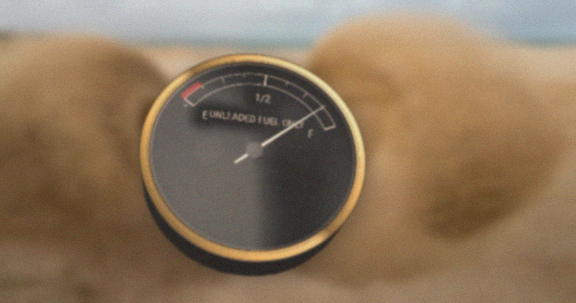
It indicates 0.875
